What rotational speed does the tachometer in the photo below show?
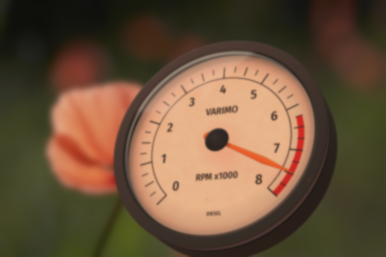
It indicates 7500 rpm
